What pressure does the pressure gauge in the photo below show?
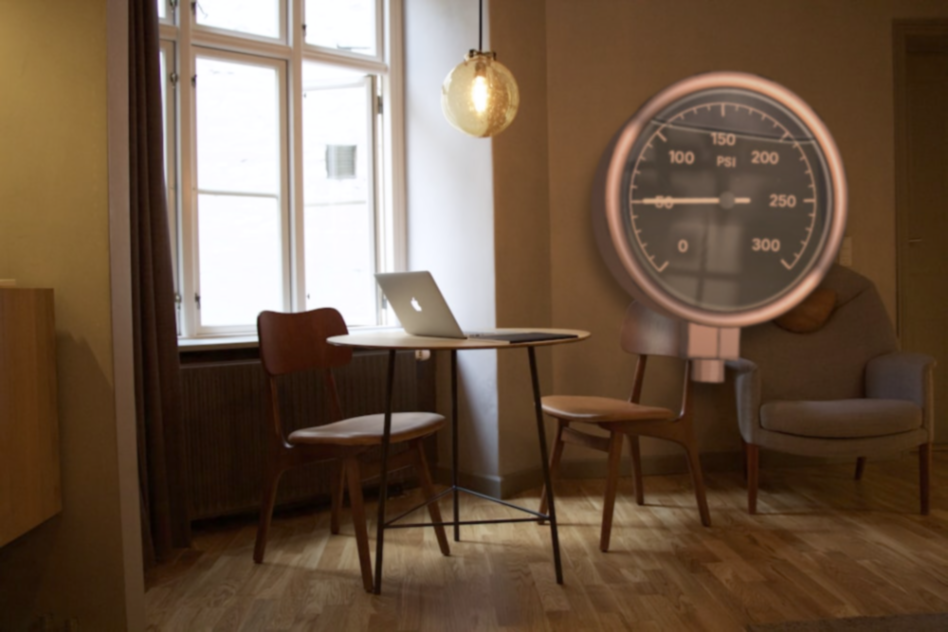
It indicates 50 psi
